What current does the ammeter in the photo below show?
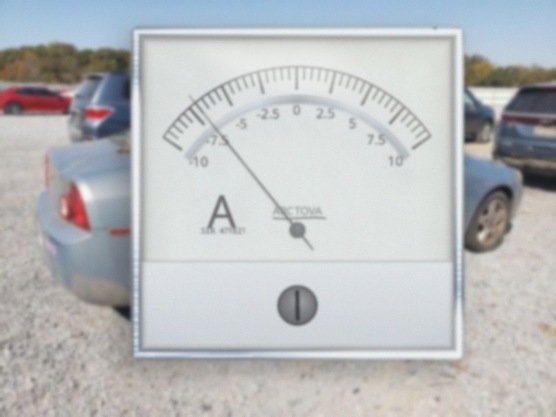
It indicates -7 A
